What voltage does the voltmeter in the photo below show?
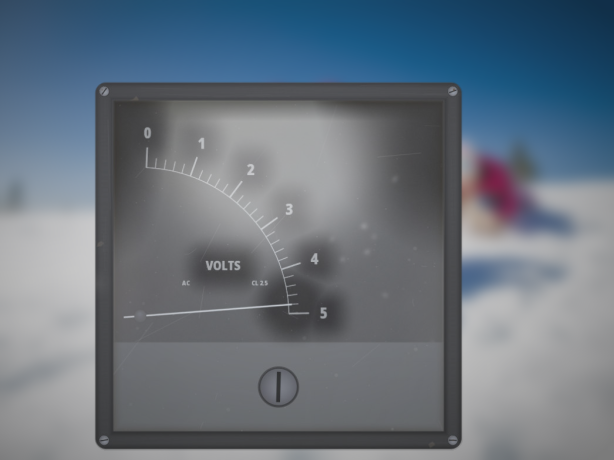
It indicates 4.8 V
